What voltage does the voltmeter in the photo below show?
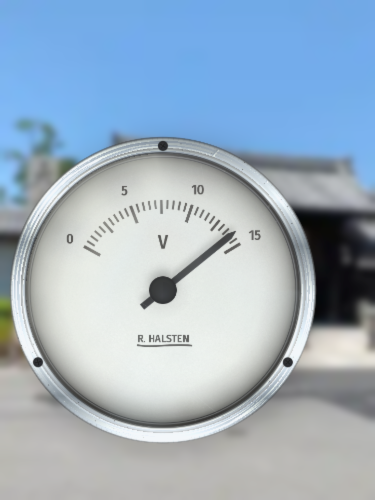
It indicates 14 V
